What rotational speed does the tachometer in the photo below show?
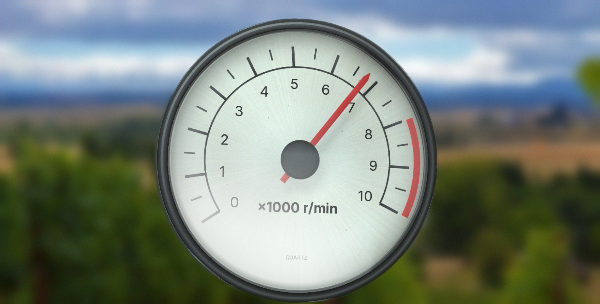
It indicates 6750 rpm
